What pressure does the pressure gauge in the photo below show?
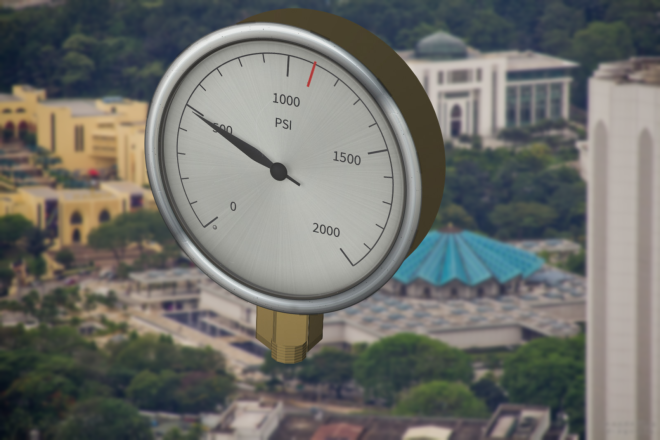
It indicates 500 psi
